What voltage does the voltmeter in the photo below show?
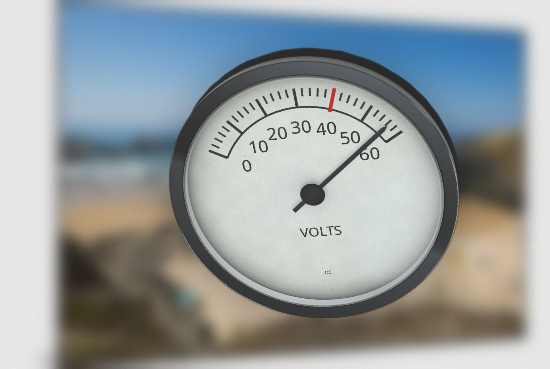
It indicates 56 V
